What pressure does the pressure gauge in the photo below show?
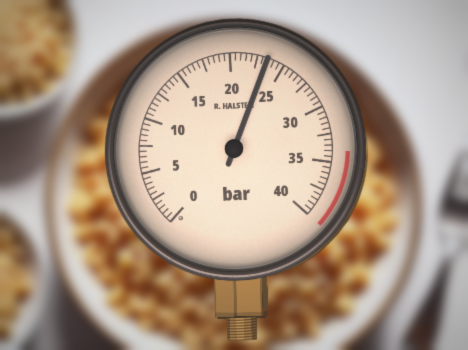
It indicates 23.5 bar
